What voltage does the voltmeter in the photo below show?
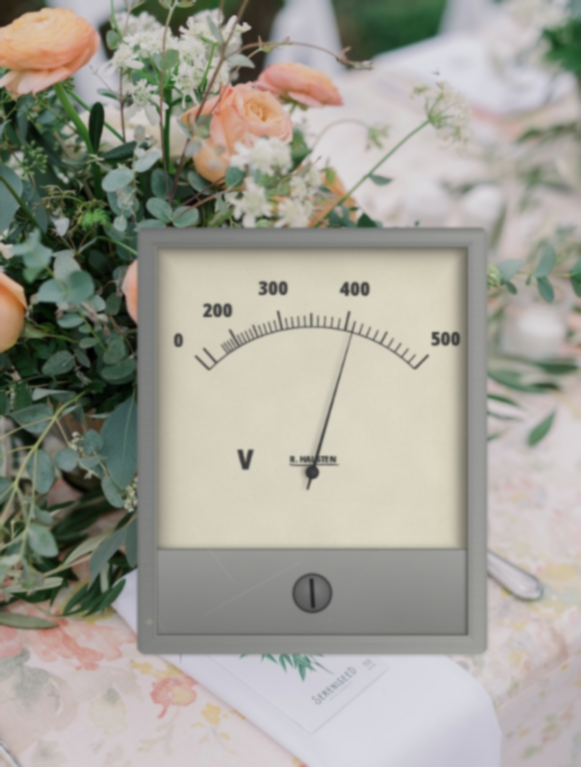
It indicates 410 V
